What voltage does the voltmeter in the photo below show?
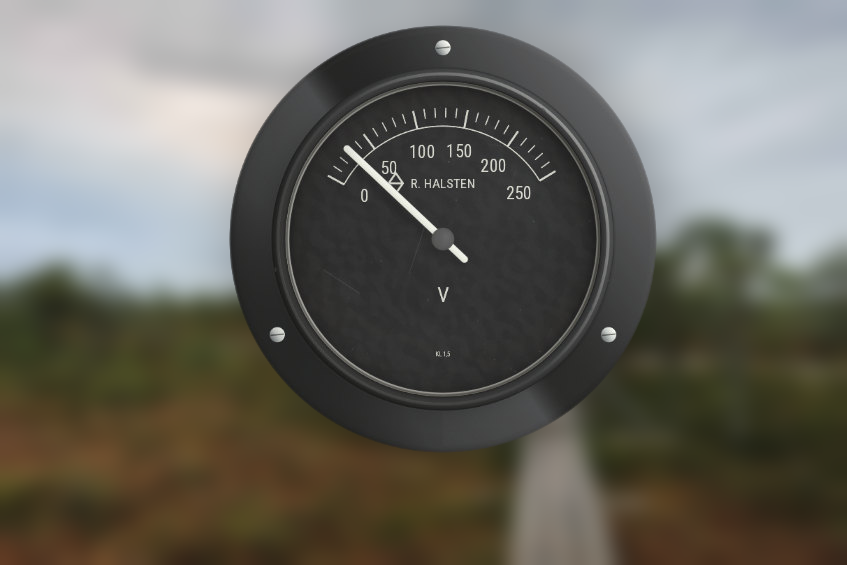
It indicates 30 V
